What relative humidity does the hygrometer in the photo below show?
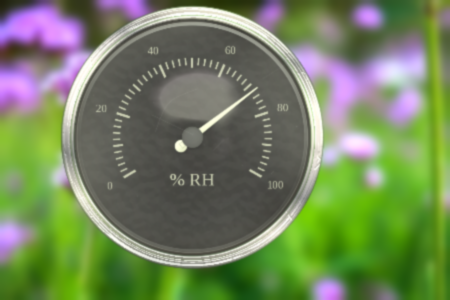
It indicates 72 %
